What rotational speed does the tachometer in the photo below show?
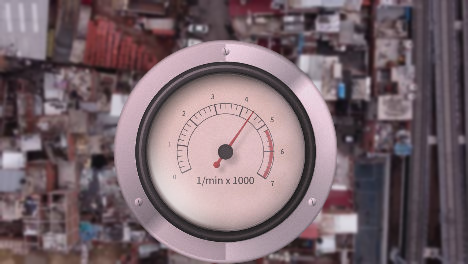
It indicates 4400 rpm
